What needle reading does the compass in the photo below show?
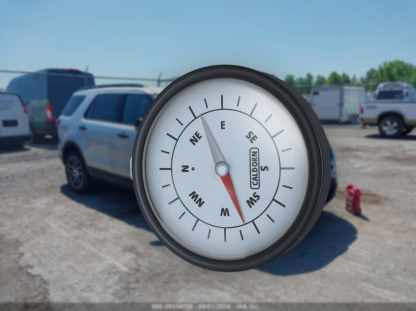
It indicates 247.5 °
